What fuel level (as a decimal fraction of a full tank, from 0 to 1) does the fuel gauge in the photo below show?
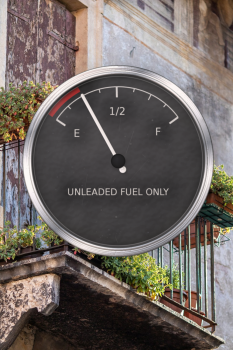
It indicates 0.25
